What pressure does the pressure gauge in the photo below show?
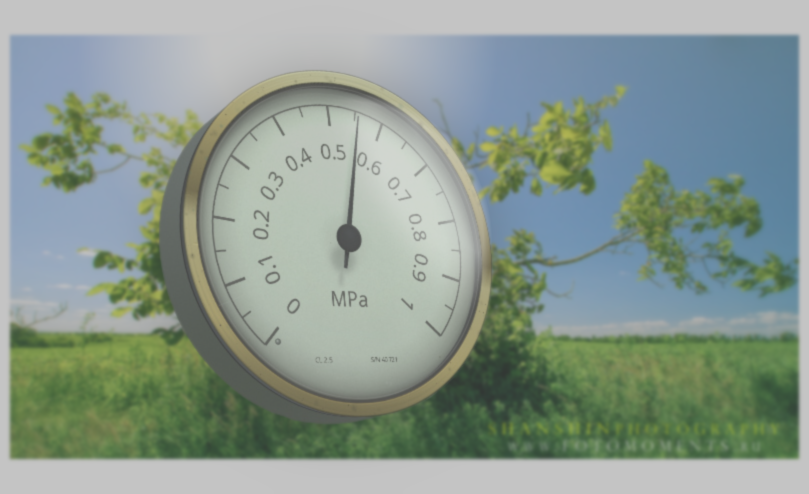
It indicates 0.55 MPa
